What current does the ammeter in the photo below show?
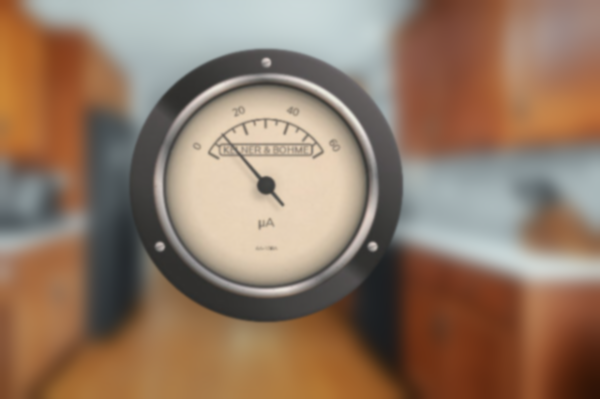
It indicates 10 µA
